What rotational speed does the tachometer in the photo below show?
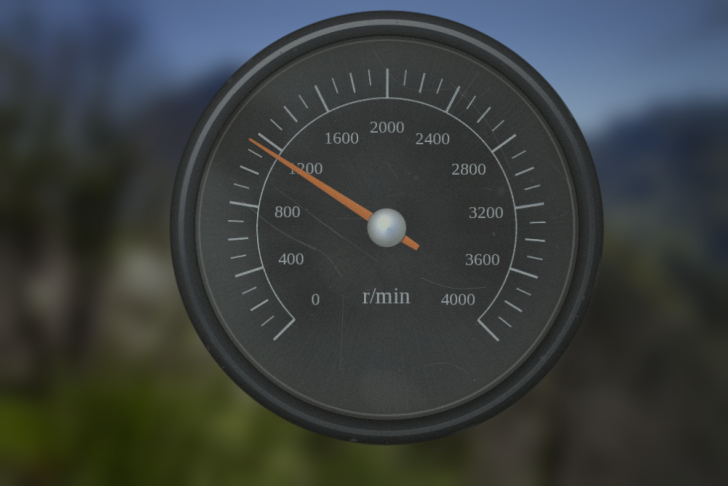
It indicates 1150 rpm
